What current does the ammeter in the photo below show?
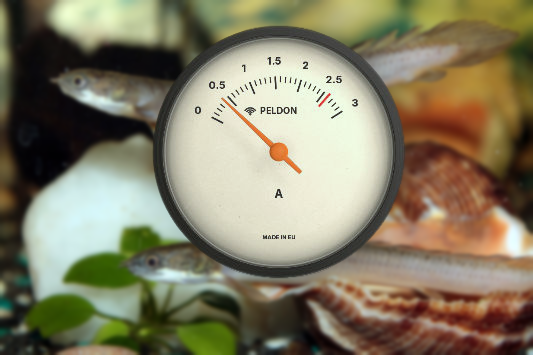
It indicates 0.4 A
